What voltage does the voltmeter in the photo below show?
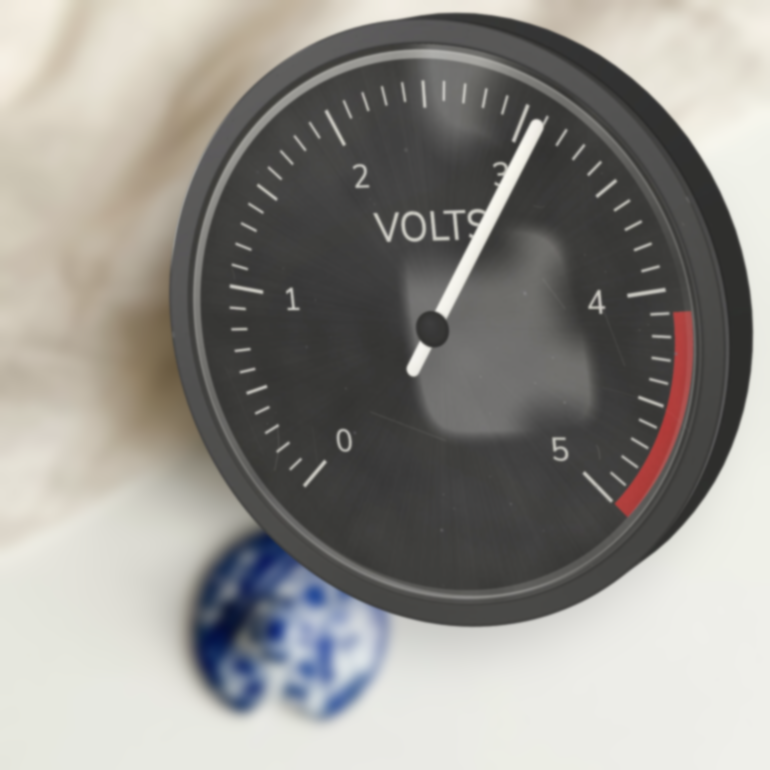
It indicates 3.1 V
